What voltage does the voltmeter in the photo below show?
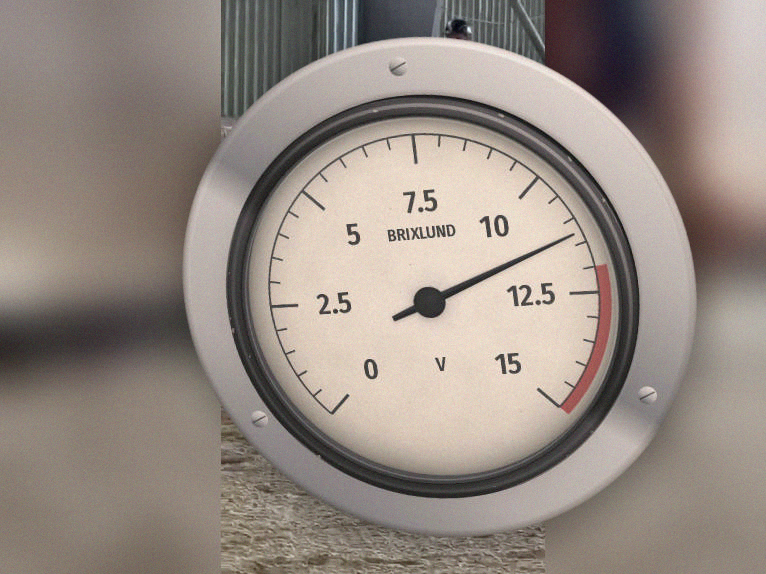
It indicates 11.25 V
